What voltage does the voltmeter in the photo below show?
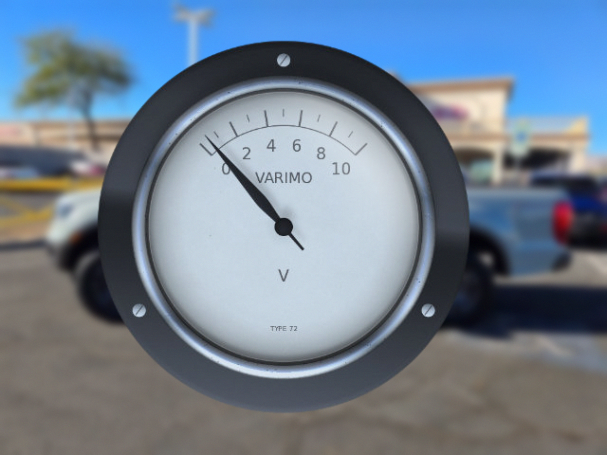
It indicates 0.5 V
